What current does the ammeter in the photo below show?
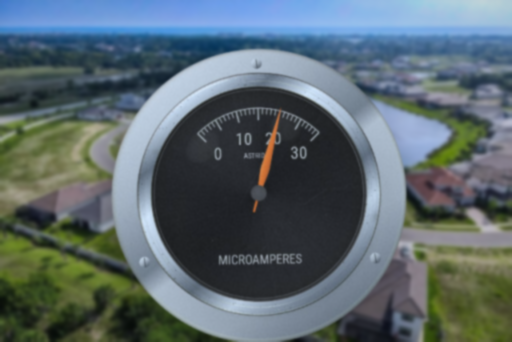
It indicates 20 µA
